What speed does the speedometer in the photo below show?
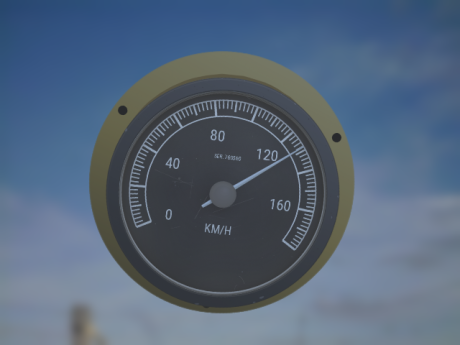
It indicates 128 km/h
